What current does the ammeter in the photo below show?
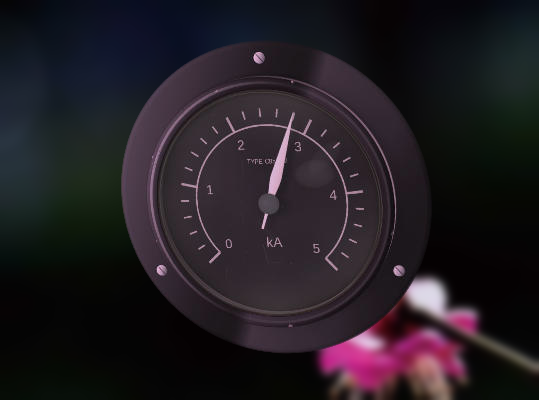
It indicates 2.8 kA
